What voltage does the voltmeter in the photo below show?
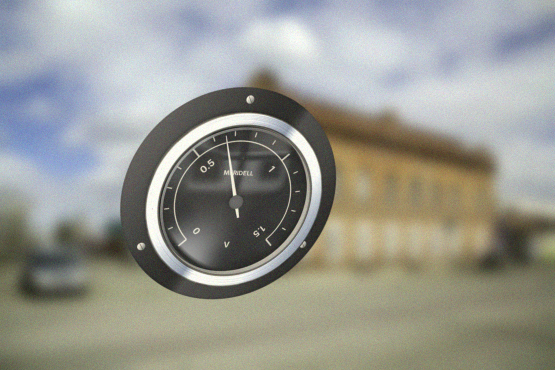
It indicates 0.65 V
